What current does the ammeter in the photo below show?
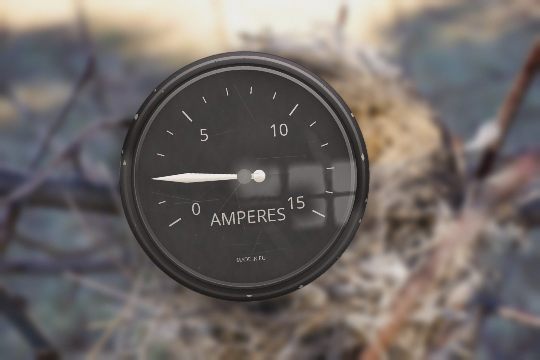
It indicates 2 A
